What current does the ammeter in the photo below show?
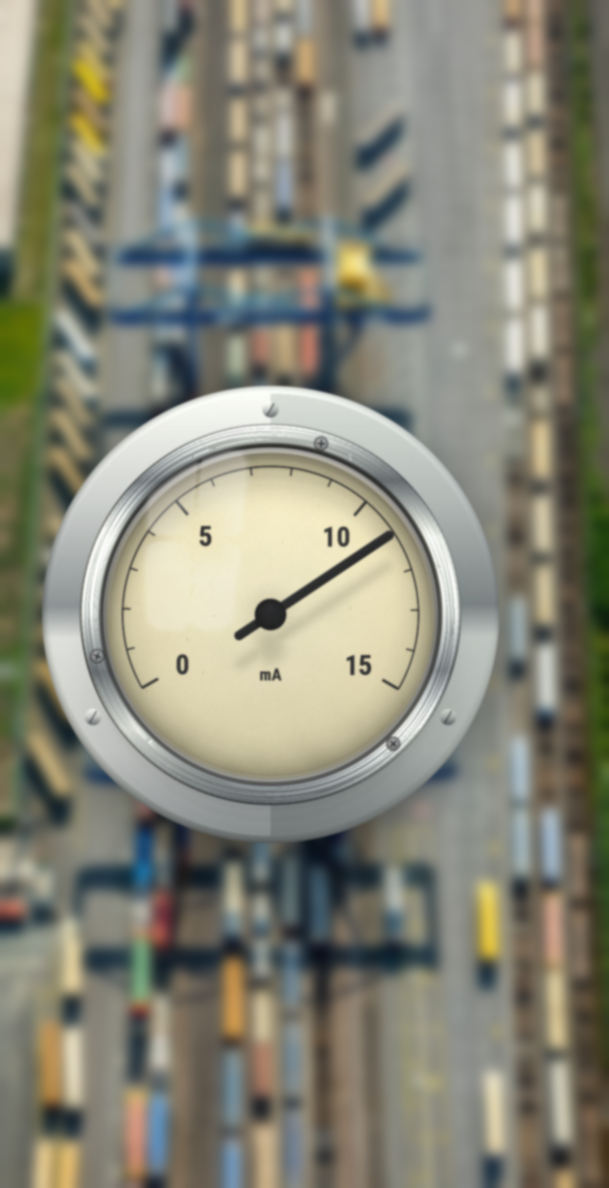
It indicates 11 mA
